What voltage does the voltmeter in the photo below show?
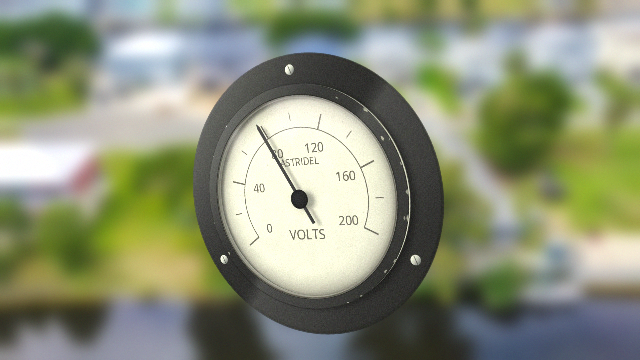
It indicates 80 V
